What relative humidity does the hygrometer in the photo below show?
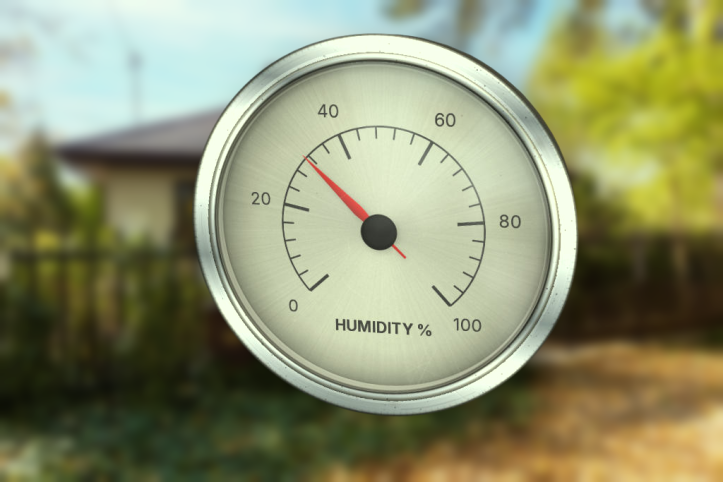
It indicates 32 %
